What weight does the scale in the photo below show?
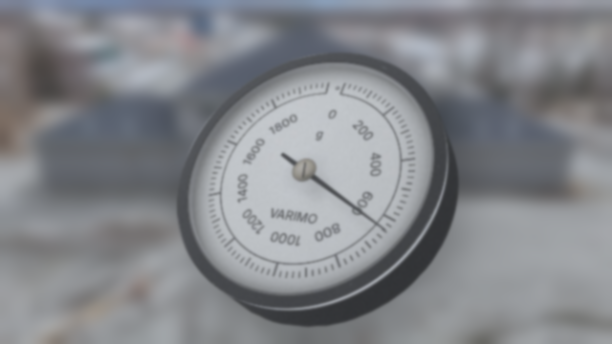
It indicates 640 g
